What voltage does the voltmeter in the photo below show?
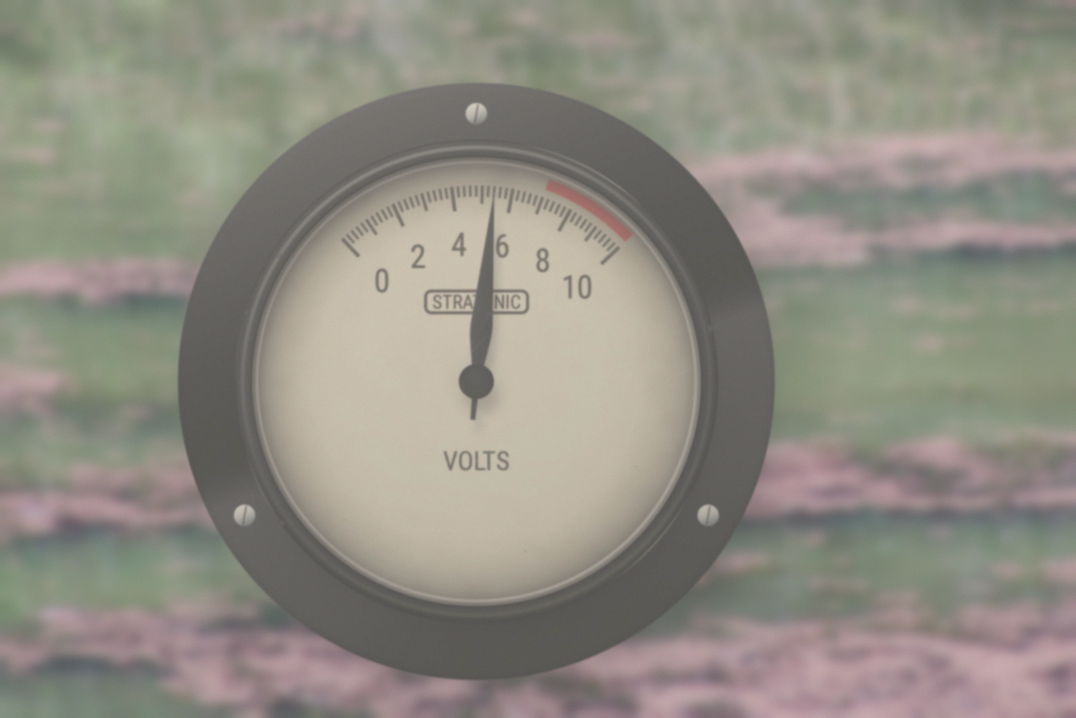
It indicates 5.4 V
